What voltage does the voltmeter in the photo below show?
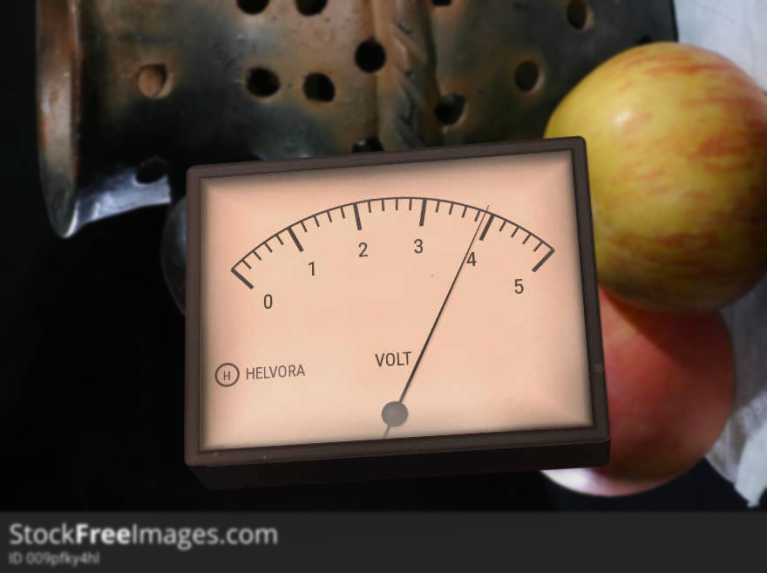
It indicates 3.9 V
